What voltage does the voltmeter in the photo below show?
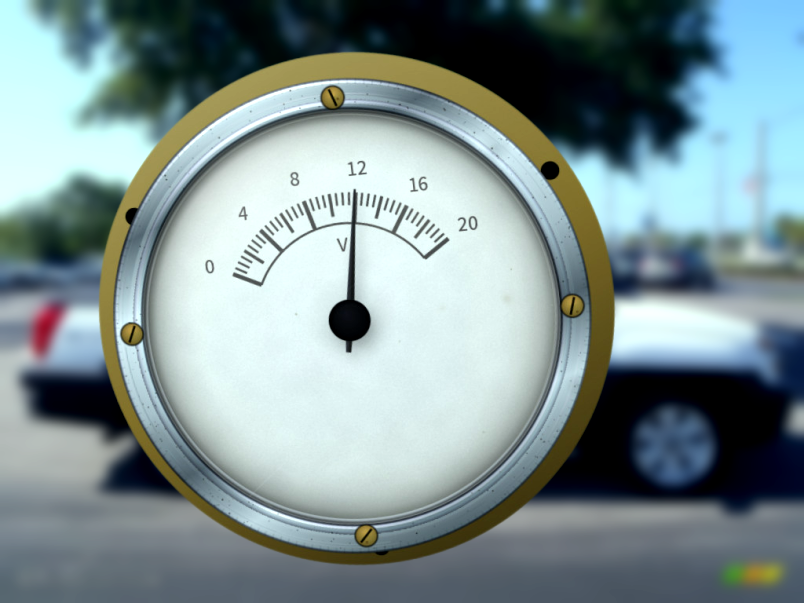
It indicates 12 V
